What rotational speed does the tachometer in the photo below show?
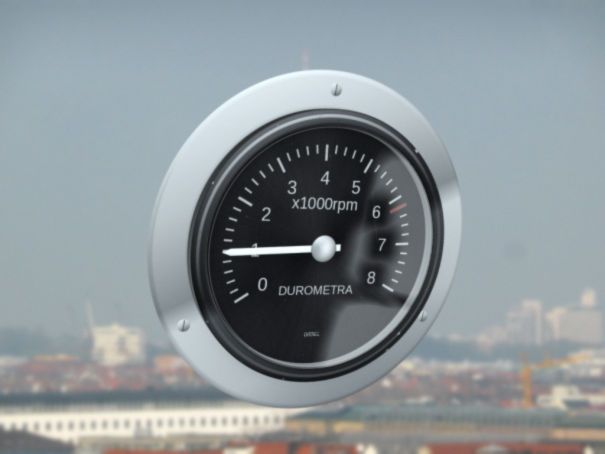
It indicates 1000 rpm
